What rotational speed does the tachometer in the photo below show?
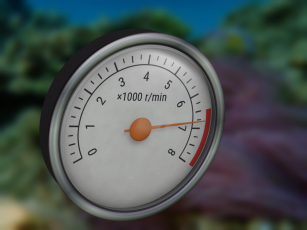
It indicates 6750 rpm
